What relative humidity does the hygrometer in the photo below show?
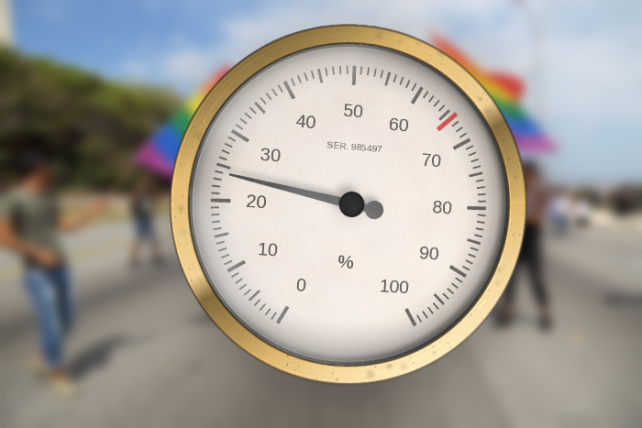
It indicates 24 %
